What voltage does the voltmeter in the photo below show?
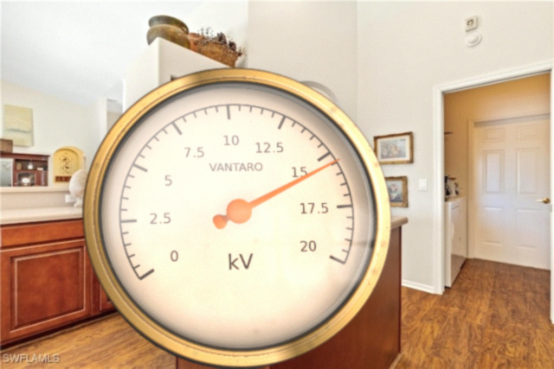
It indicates 15.5 kV
